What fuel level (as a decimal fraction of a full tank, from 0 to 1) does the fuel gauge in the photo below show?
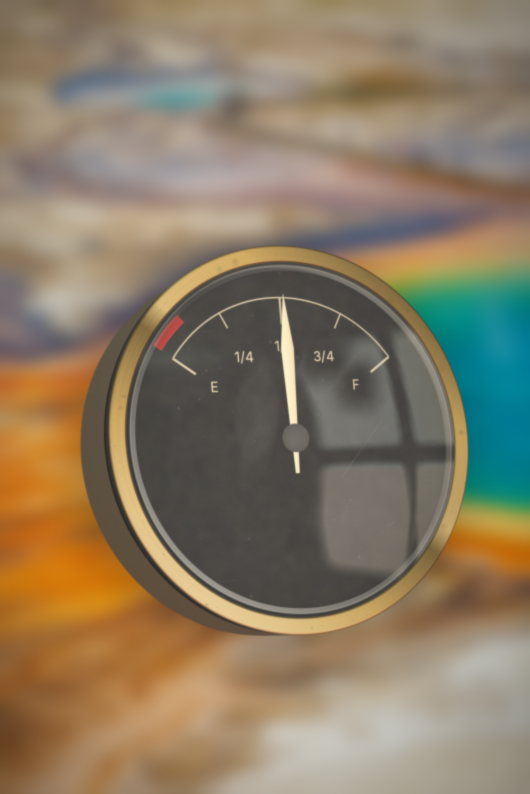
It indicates 0.5
